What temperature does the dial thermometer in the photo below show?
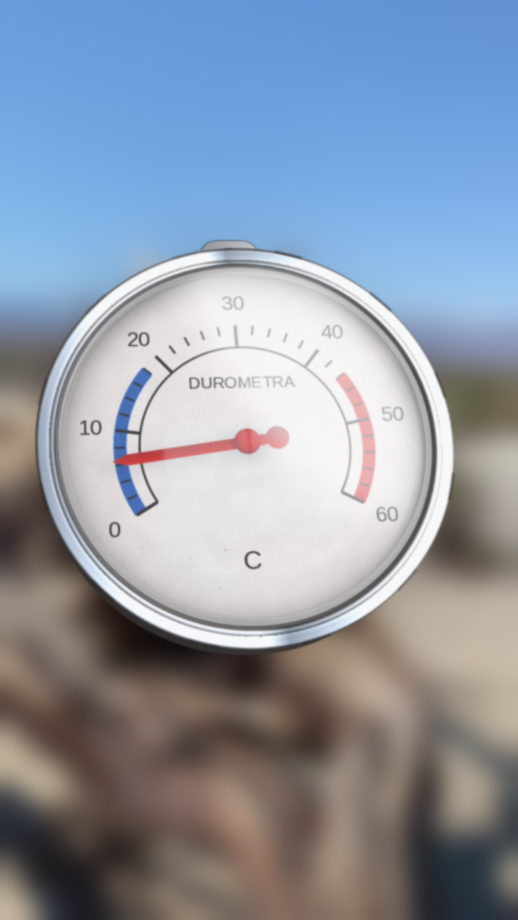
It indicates 6 °C
